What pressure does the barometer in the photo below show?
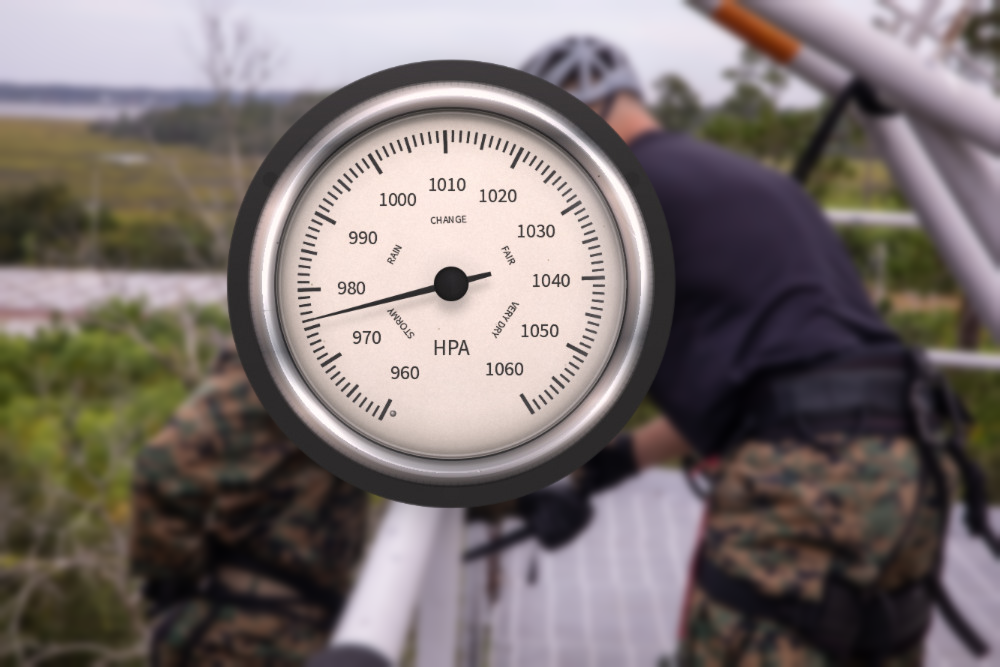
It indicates 976 hPa
